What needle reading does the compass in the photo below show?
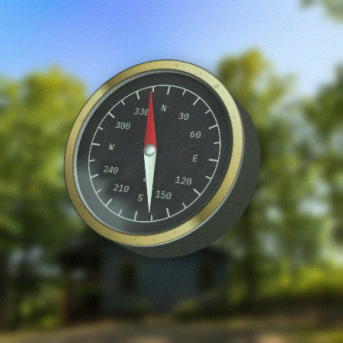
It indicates 345 °
